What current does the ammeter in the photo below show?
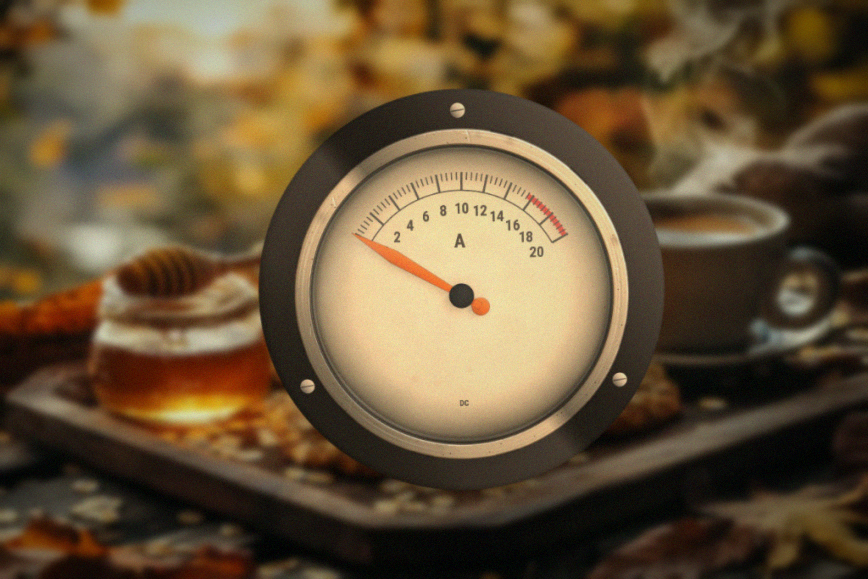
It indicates 0 A
